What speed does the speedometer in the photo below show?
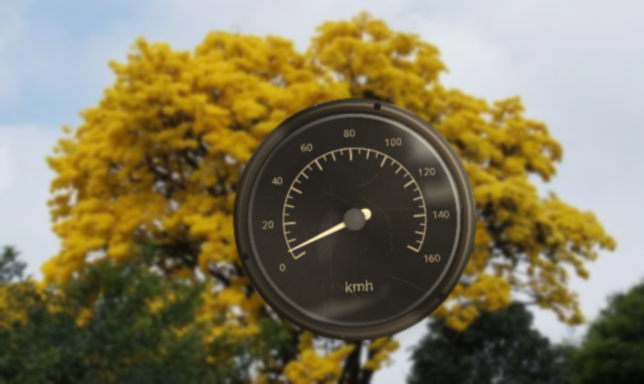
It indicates 5 km/h
